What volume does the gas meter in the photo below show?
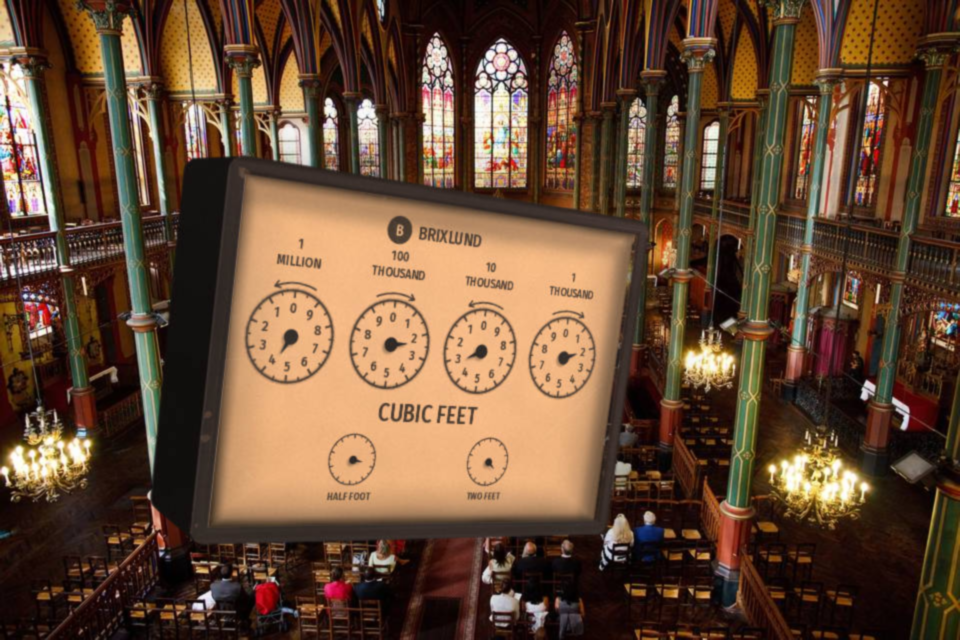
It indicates 423200 ft³
